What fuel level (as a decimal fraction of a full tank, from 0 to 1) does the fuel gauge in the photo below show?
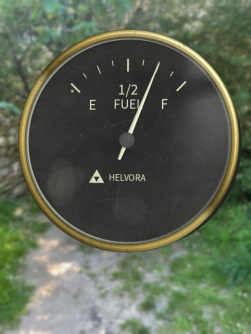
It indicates 0.75
